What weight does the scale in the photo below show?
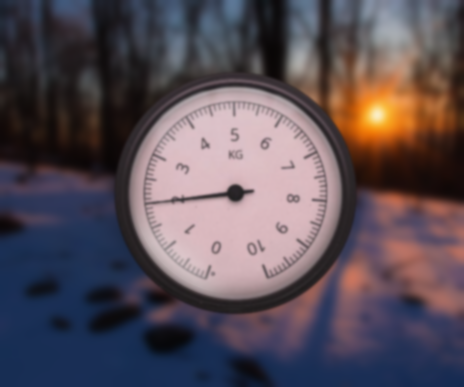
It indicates 2 kg
